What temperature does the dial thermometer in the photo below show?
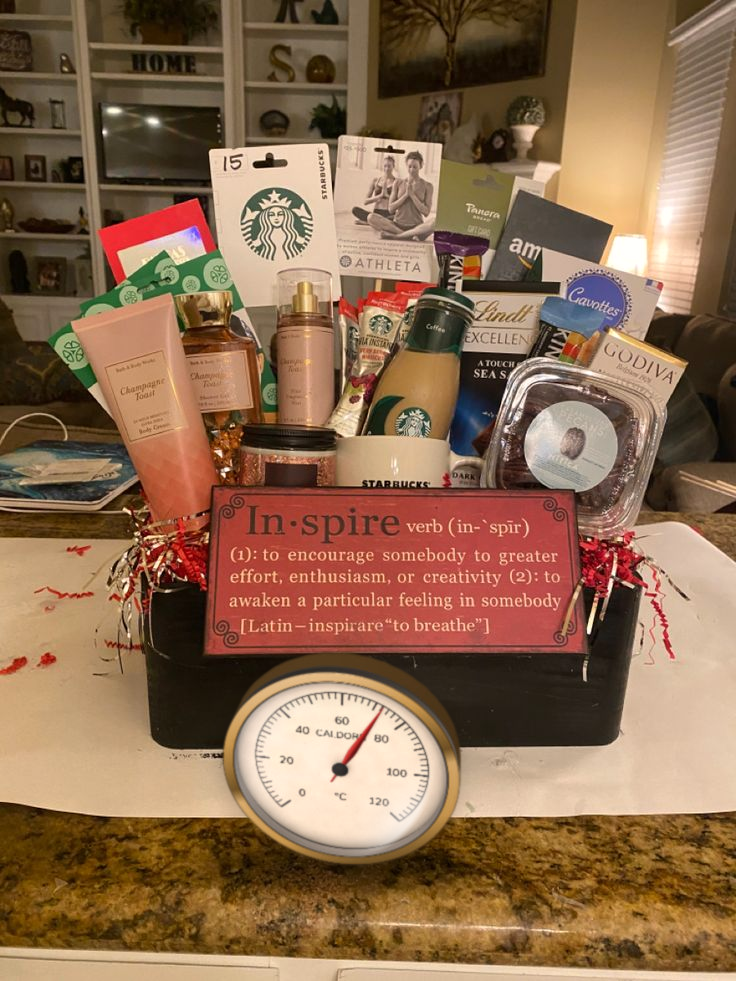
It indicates 72 °C
